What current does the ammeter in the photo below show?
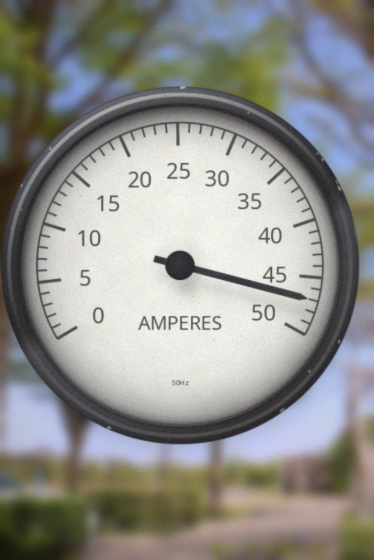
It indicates 47 A
